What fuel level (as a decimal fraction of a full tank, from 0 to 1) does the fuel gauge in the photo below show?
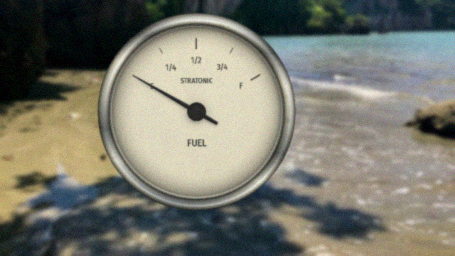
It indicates 0
